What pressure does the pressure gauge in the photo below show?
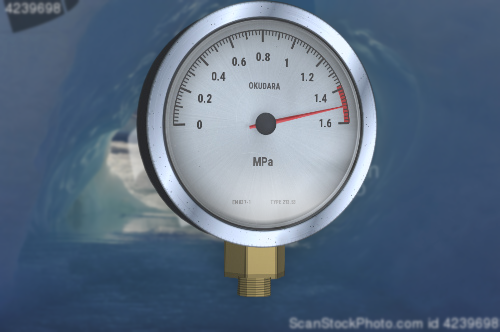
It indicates 1.5 MPa
